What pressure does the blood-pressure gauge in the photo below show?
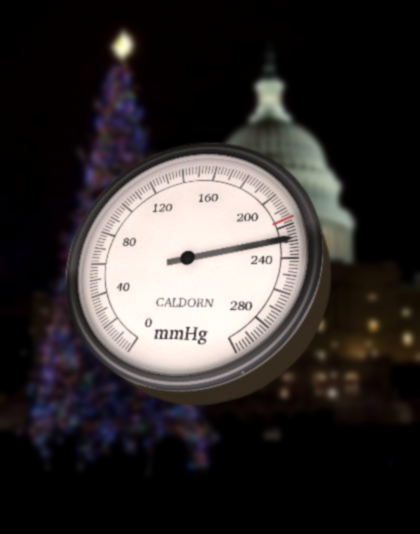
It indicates 230 mmHg
